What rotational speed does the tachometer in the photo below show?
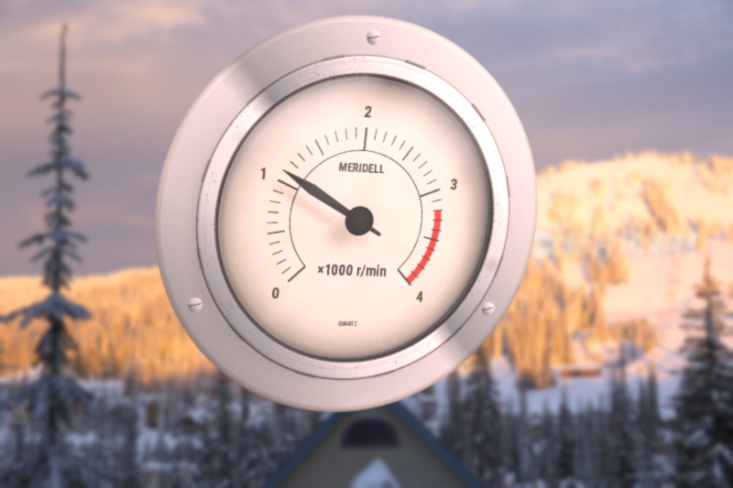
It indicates 1100 rpm
